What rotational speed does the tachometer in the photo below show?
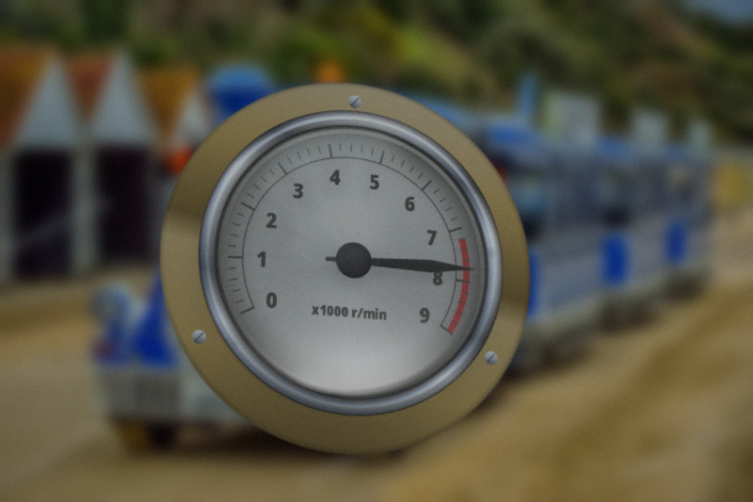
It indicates 7800 rpm
